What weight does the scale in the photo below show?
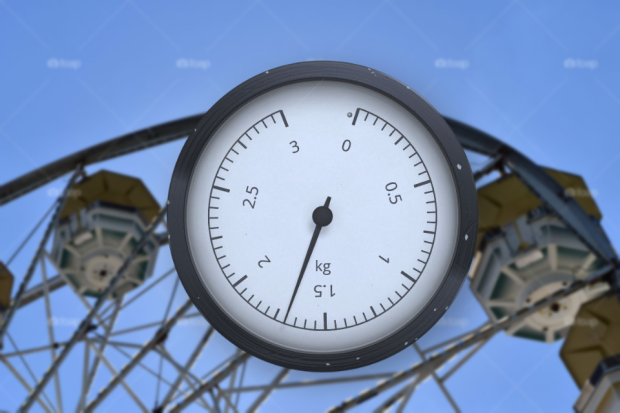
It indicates 1.7 kg
